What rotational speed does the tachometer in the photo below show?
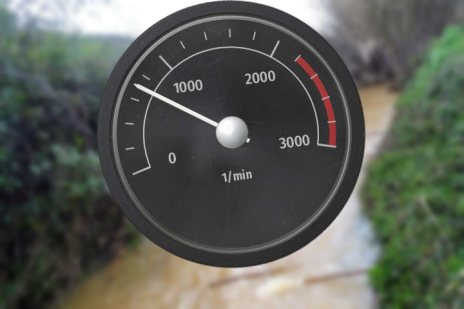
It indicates 700 rpm
